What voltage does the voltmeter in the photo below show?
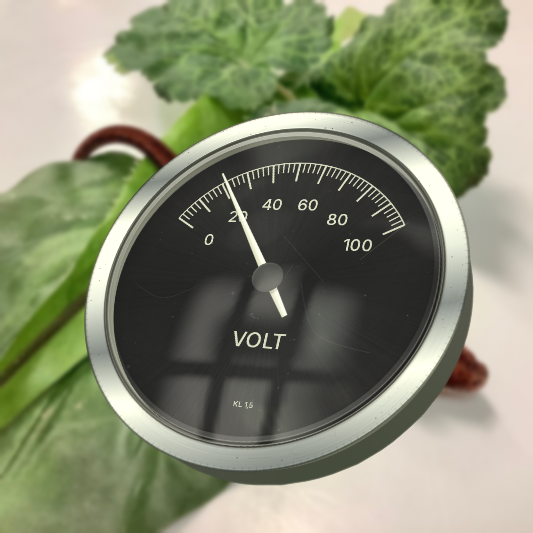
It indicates 22 V
